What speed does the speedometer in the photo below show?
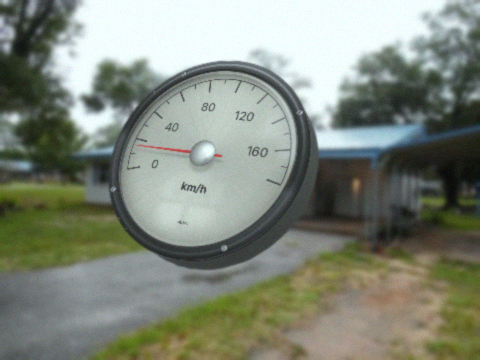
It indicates 15 km/h
